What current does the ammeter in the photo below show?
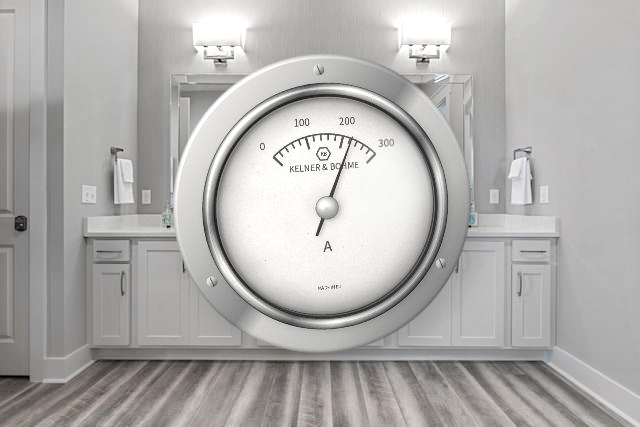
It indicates 220 A
